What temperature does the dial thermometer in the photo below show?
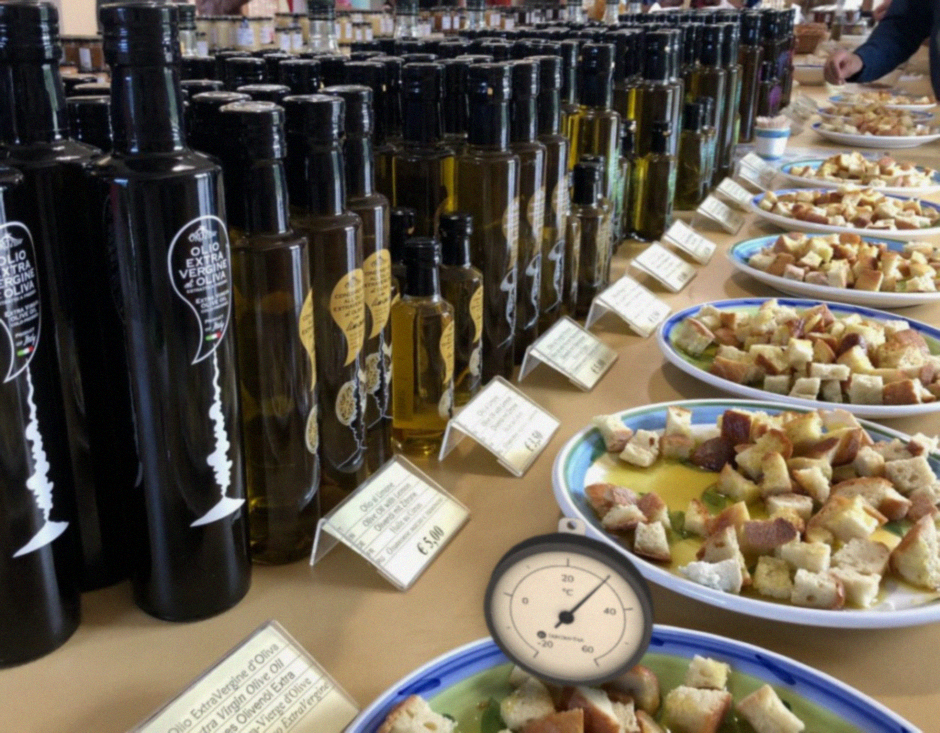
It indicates 30 °C
